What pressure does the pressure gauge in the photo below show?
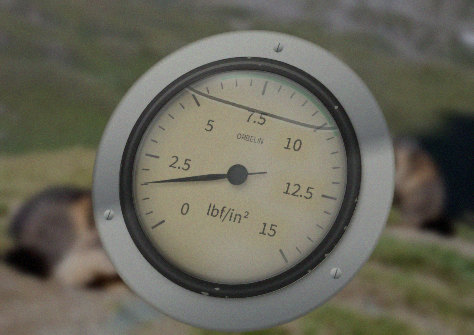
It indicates 1.5 psi
